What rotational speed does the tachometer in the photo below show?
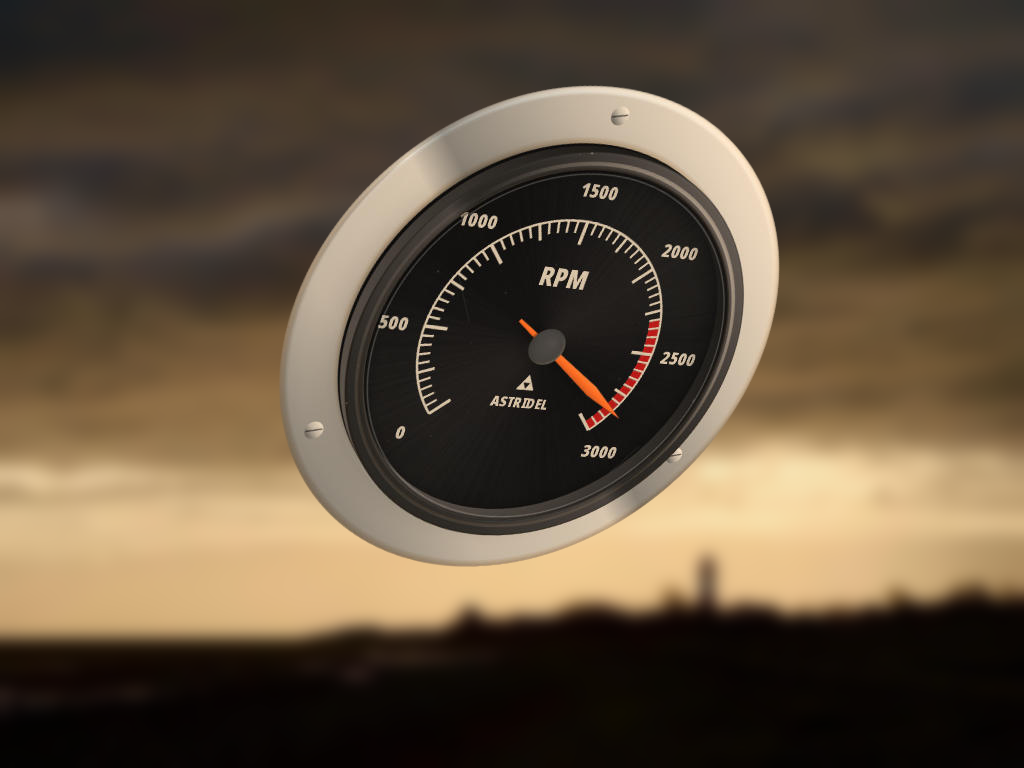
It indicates 2850 rpm
